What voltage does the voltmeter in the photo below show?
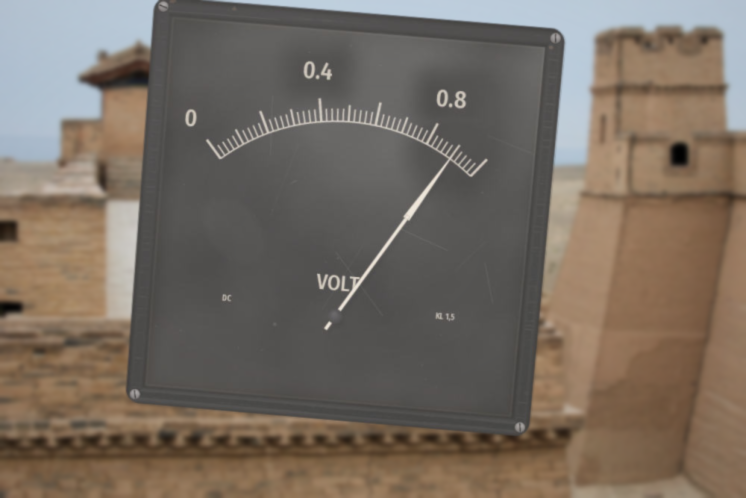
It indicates 0.9 V
